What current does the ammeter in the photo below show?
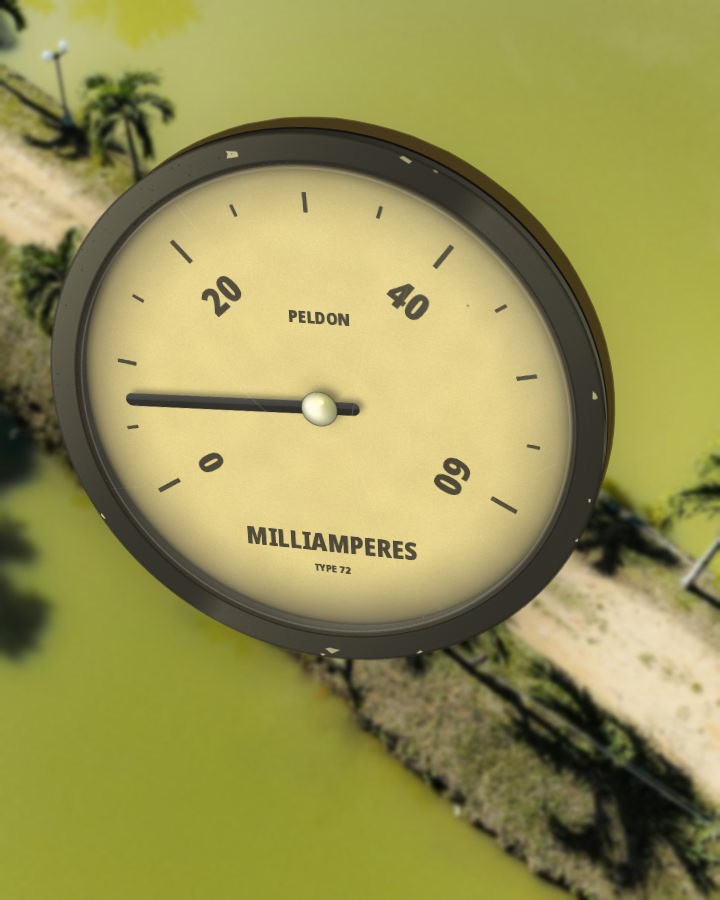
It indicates 7.5 mA
